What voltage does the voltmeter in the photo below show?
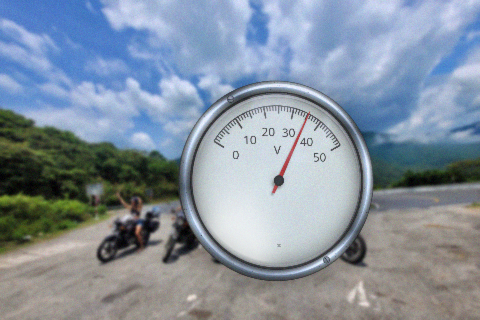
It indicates 35 V
